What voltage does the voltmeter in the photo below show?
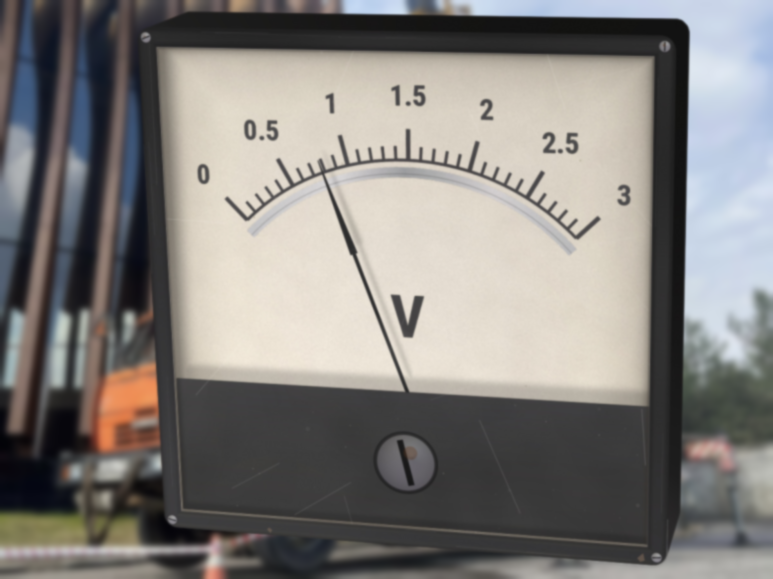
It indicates 0.8 V
